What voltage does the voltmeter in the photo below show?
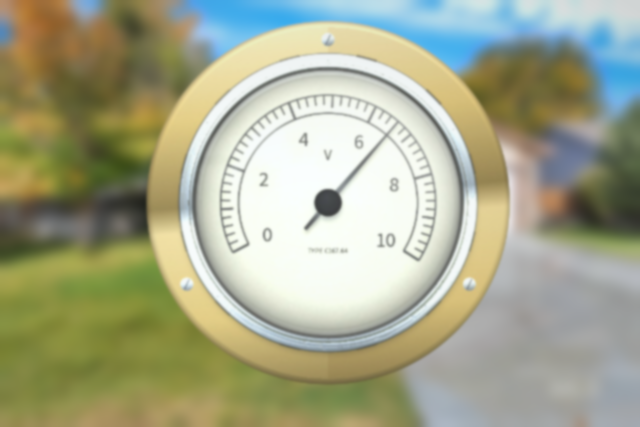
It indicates 6.6 V
